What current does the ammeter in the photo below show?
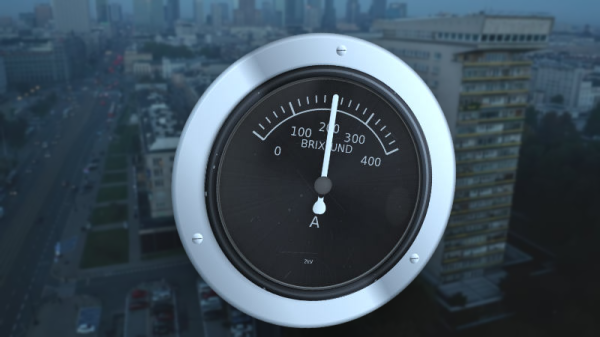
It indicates 200 A
